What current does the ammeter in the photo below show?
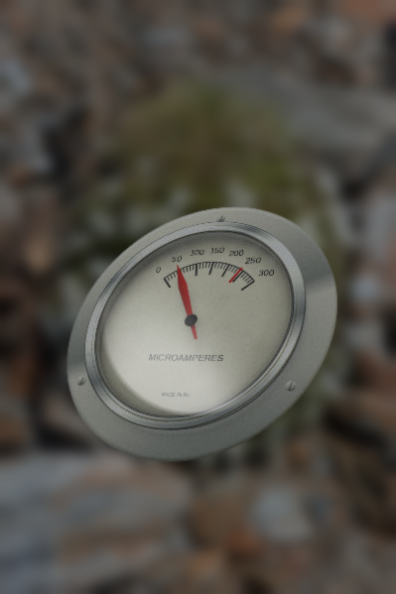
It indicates 50 µA
